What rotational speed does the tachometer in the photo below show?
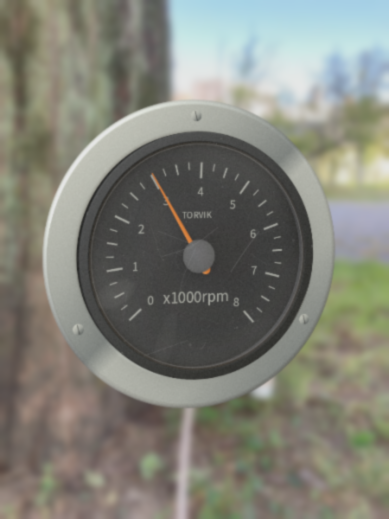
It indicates 3000 rpm
